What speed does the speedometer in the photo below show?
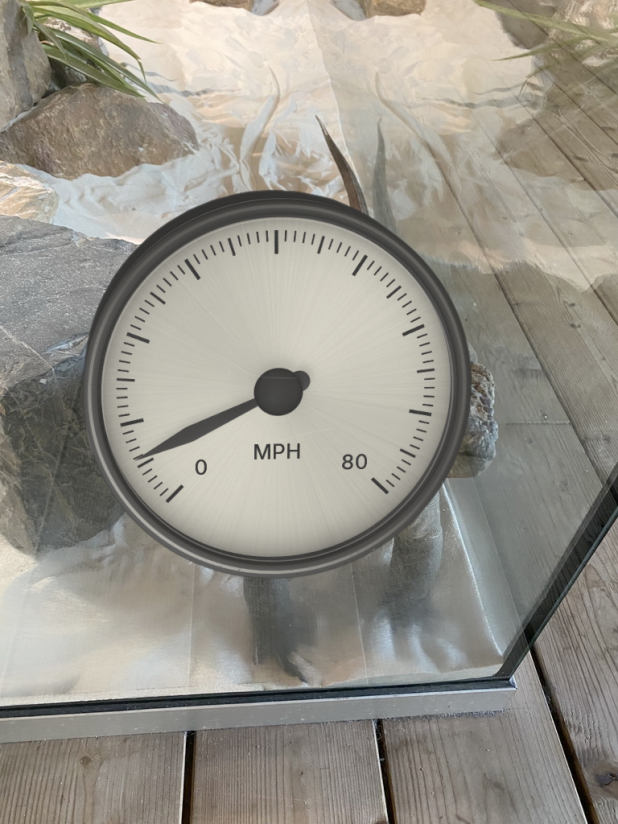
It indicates 6 mph
